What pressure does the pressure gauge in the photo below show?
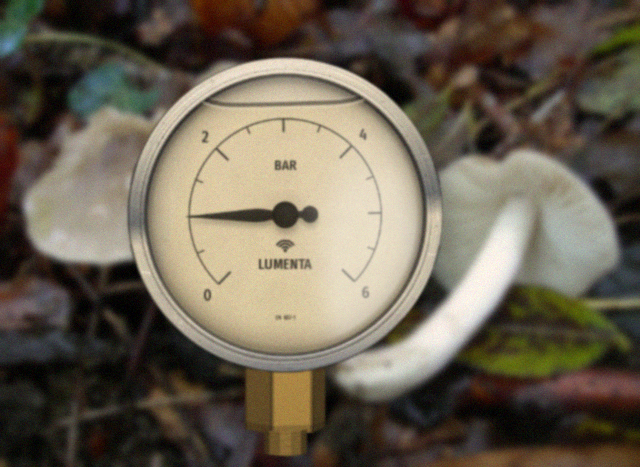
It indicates 1 bar
